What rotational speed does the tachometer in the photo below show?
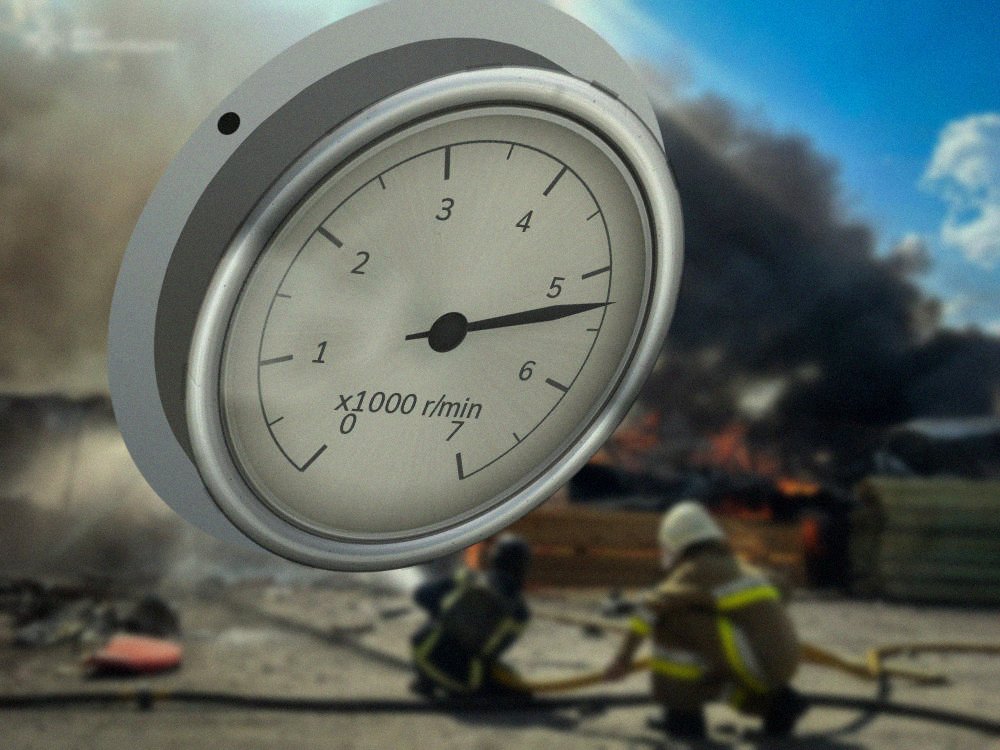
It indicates 5250 rpm
